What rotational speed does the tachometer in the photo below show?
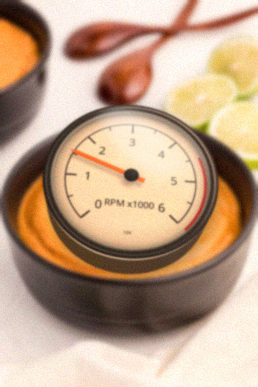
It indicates 1500 rpm
